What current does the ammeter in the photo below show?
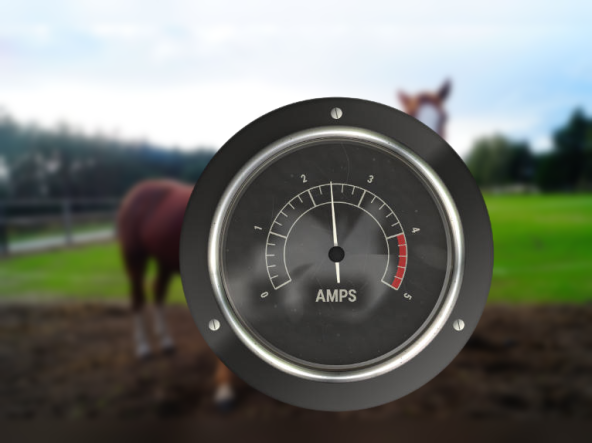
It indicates 2.4 A
